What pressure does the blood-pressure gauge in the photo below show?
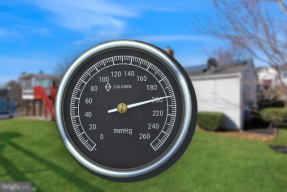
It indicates 200 mmHg
